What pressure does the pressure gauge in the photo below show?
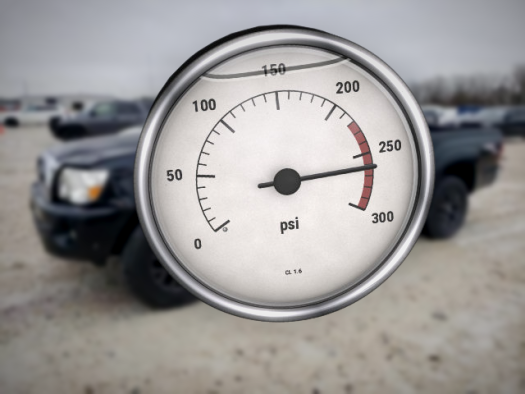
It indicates 260 psi
